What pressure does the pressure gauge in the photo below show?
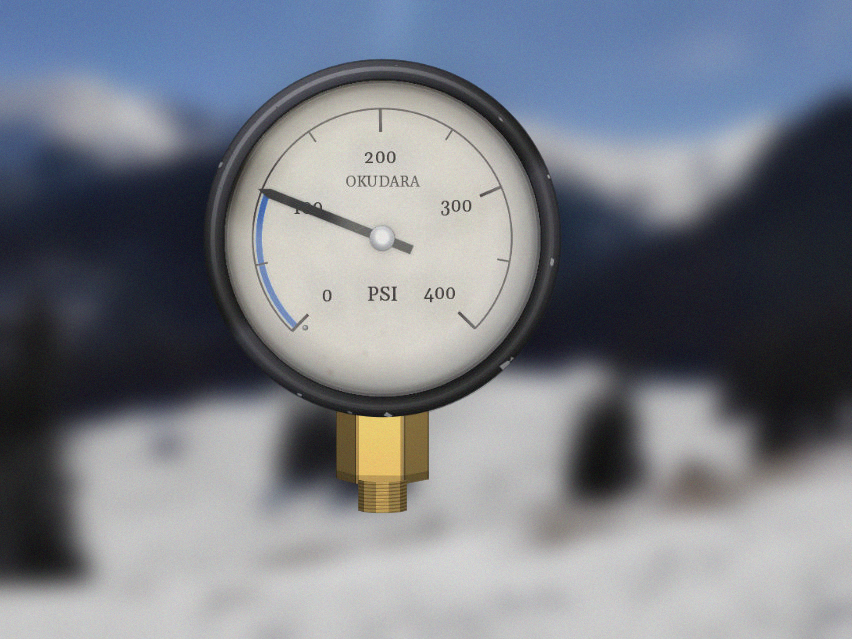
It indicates 100 psi
